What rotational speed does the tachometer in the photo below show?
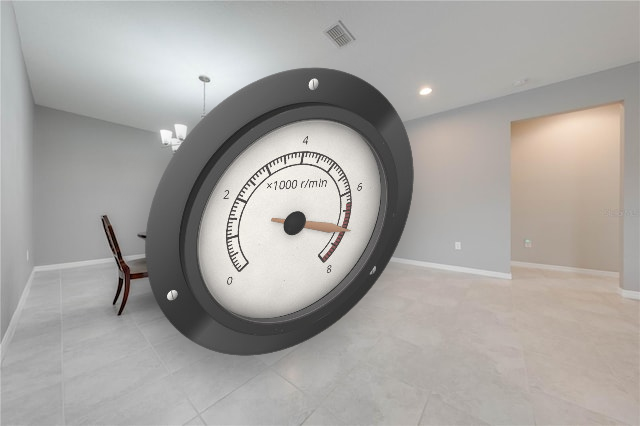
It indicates 7000 rpm
